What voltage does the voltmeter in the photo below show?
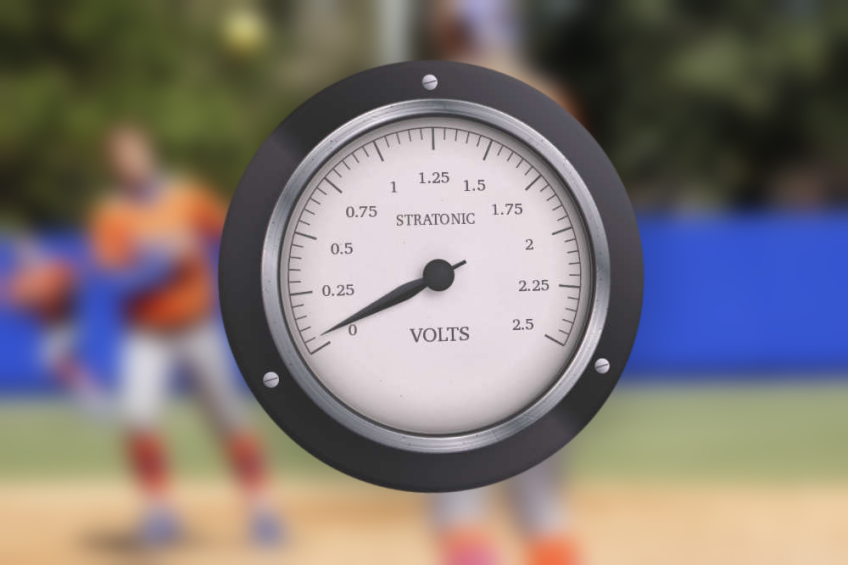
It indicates 0.05 V
